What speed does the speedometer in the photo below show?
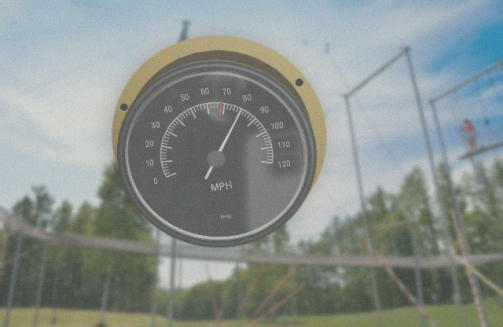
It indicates 80 mph
